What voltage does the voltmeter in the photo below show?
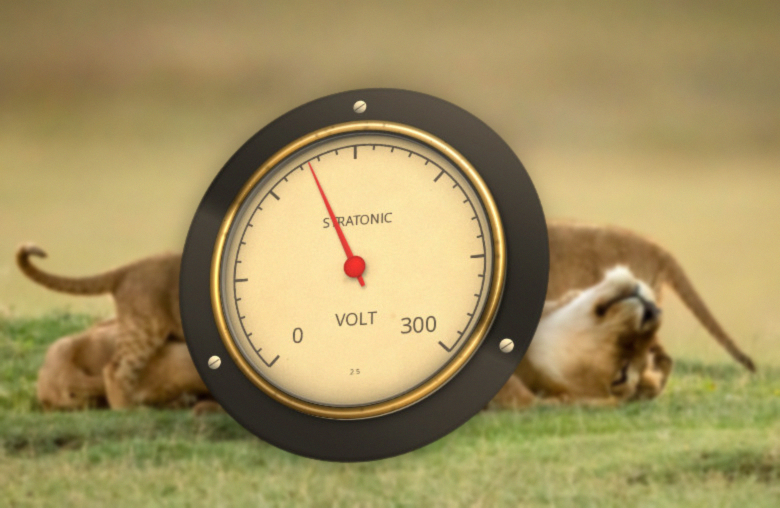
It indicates 125 V
